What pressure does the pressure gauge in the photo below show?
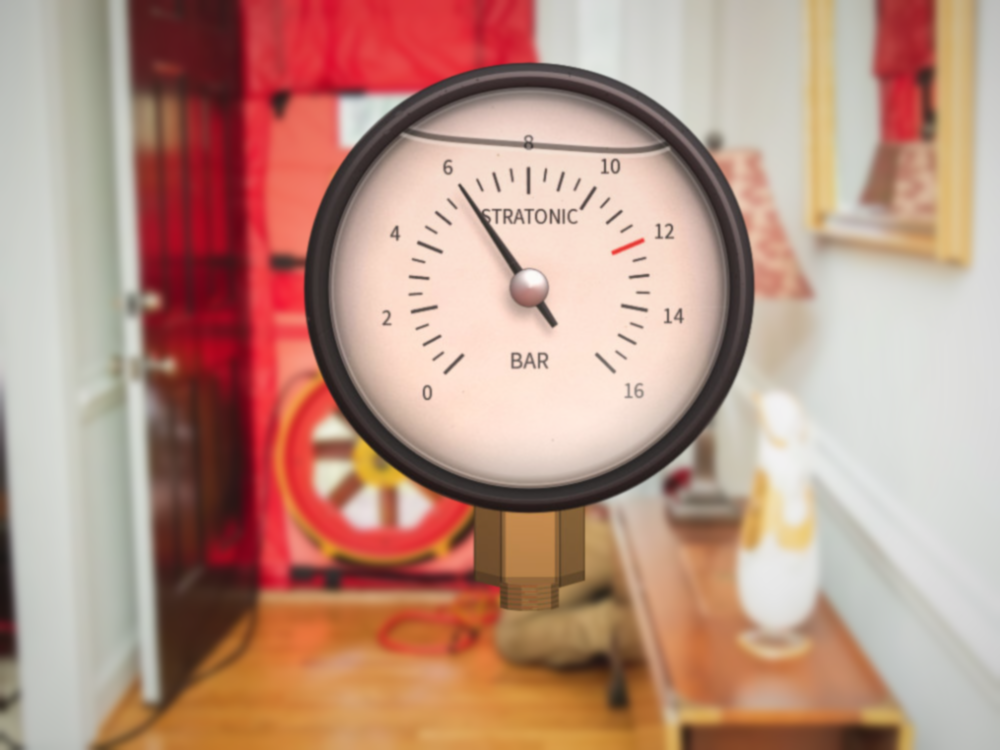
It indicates 6 bar
